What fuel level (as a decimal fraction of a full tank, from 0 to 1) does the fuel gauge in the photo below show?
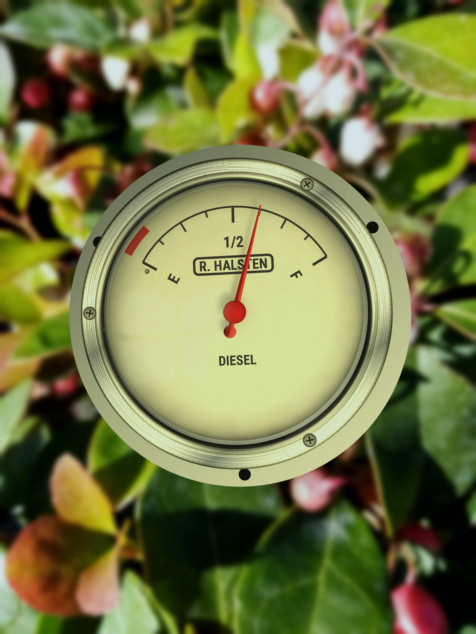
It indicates 0.625
